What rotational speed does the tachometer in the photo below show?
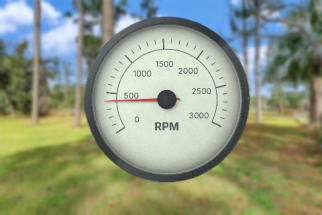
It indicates 400 rpm
